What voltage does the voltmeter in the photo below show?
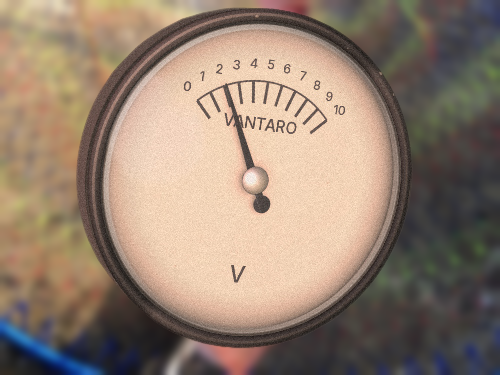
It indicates 2 V
